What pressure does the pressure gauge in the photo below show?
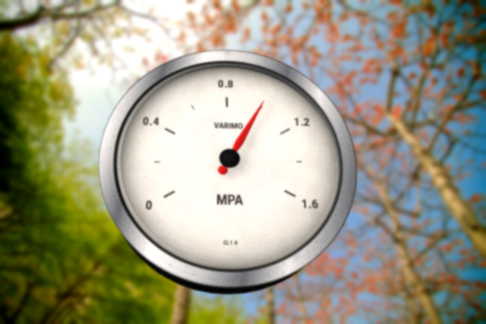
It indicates 1 MPa
